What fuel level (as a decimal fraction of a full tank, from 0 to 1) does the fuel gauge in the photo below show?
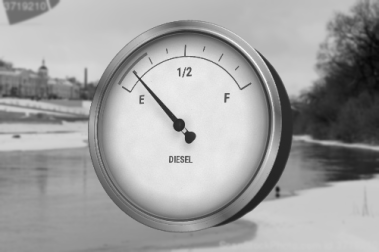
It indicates 0.125
